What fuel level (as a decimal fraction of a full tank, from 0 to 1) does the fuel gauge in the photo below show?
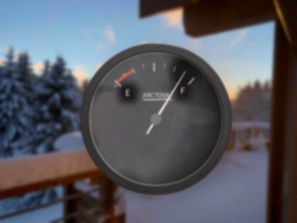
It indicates 0.875
